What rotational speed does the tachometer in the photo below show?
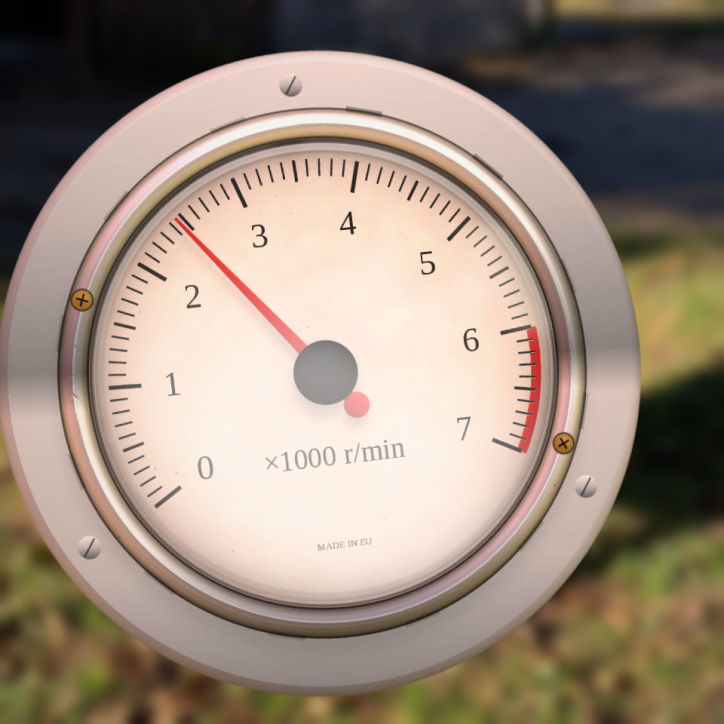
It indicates 2450 rpm
